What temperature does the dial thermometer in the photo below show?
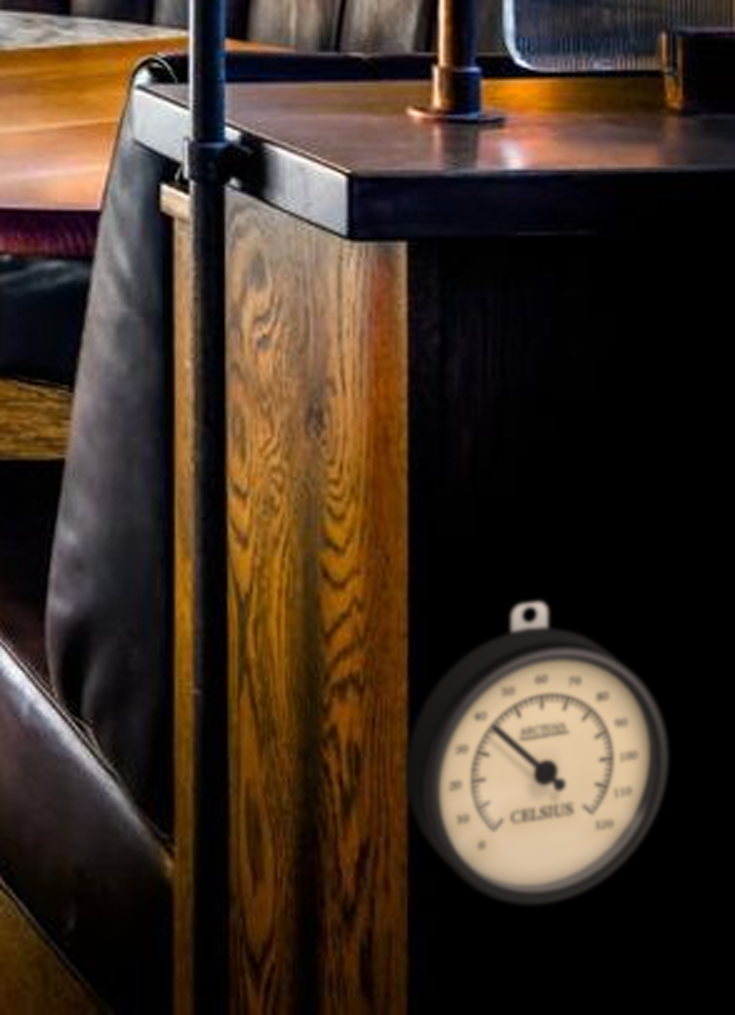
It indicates 40 °C
